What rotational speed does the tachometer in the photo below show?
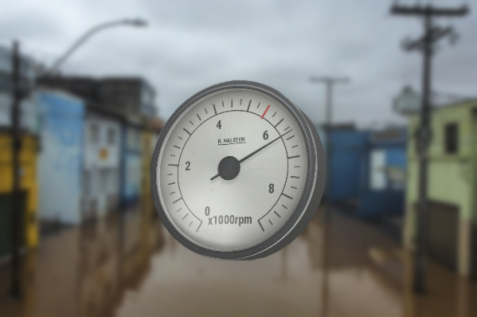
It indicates 6375 rpm
